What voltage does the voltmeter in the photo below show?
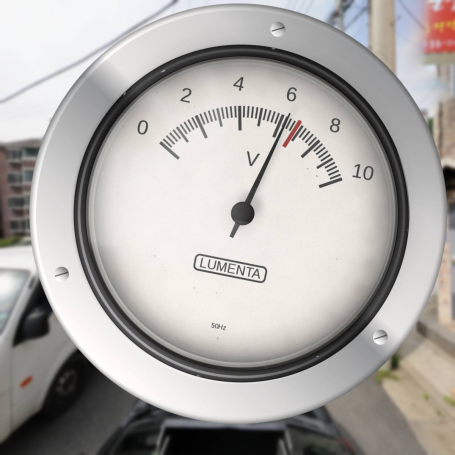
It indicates 6.2 V
